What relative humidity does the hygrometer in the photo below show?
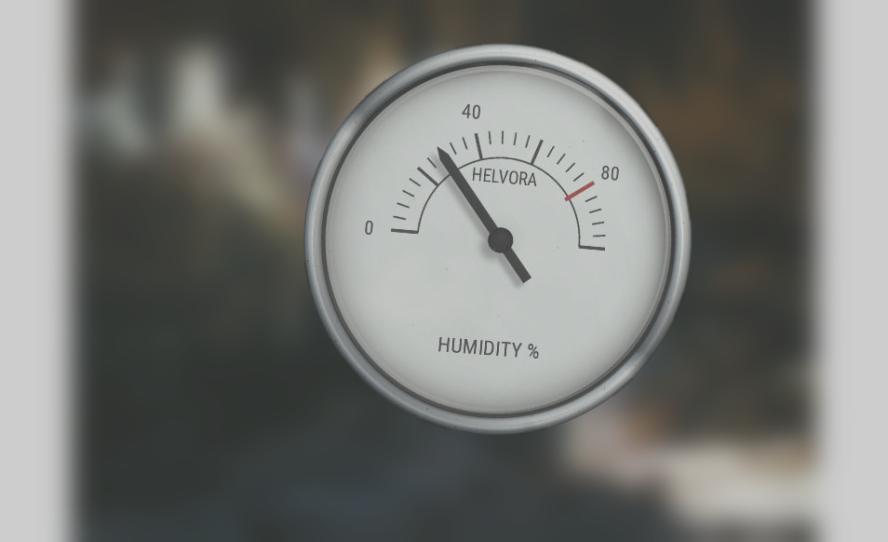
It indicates 28 %
